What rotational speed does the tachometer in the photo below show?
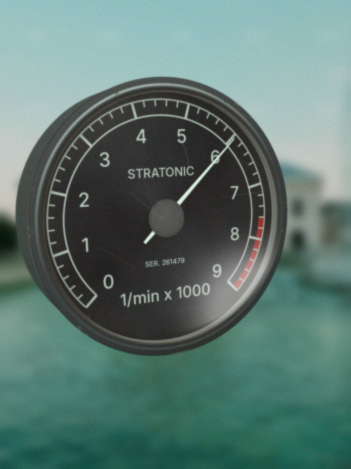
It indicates 6000 rpm
